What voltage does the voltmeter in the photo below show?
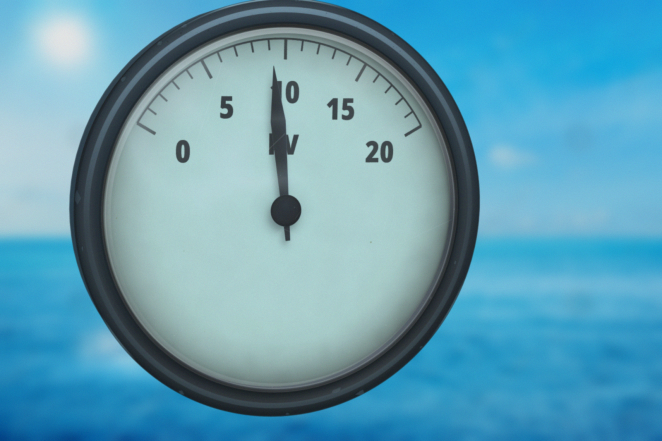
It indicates 9 kV
